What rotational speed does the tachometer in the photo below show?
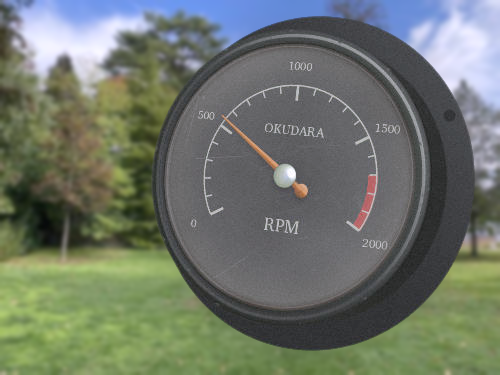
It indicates 550 rpm
